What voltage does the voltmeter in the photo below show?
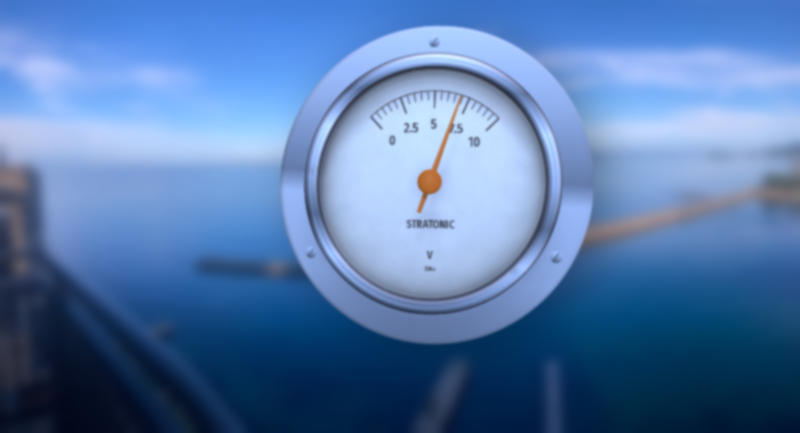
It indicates 7 V
